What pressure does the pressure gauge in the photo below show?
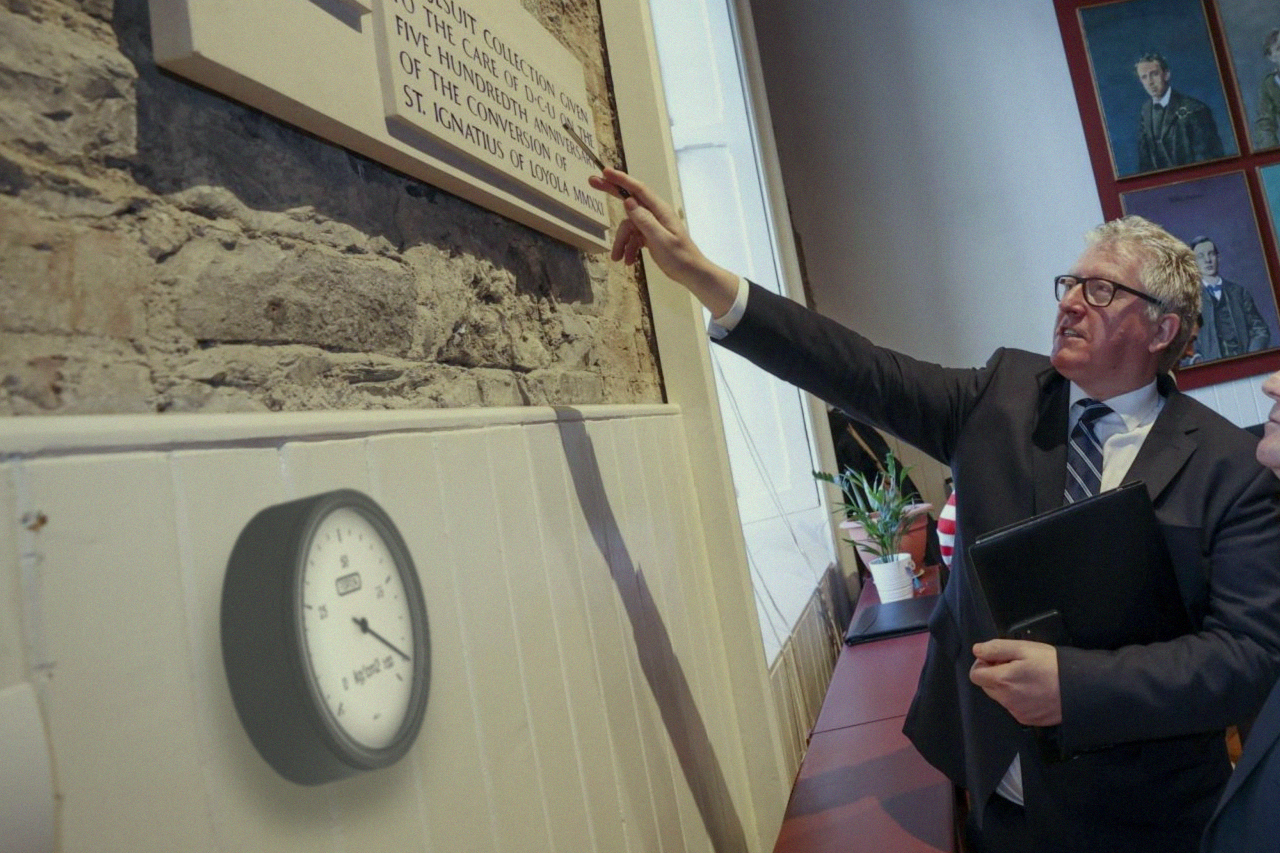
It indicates 95 kg/cm²
